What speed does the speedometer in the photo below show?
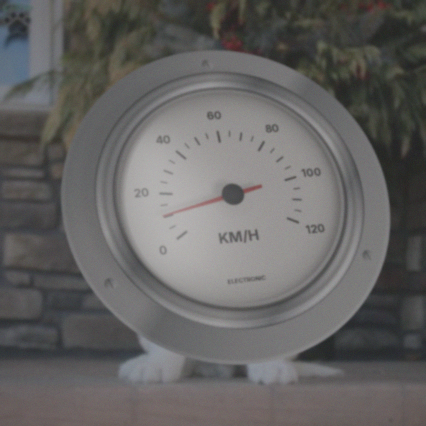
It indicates 10 km/h
